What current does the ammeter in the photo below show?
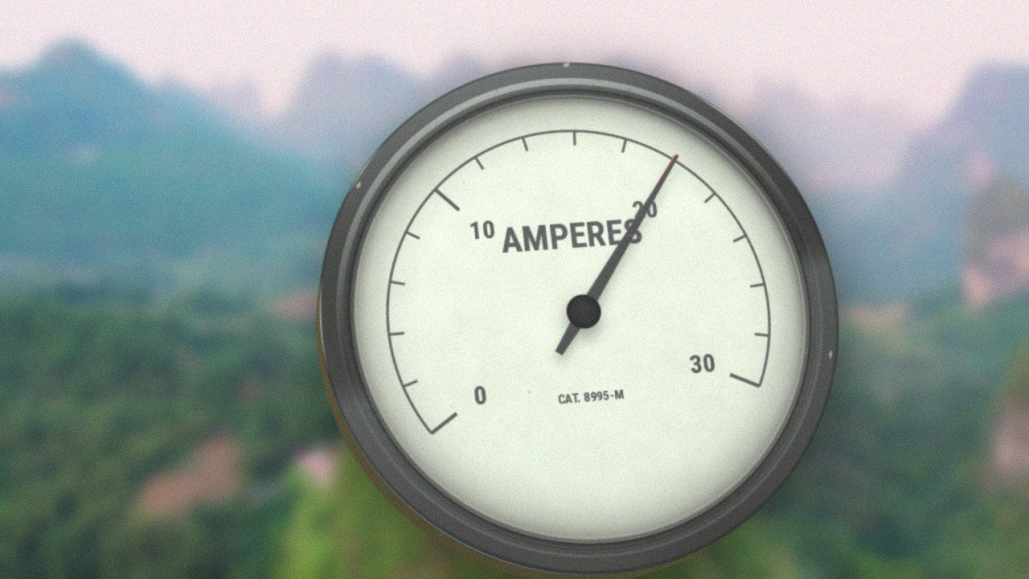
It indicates 20 A
